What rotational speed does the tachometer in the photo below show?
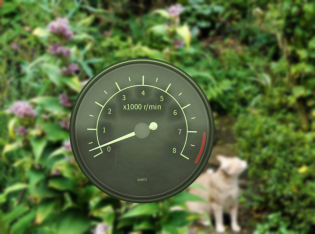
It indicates 250 rpm
